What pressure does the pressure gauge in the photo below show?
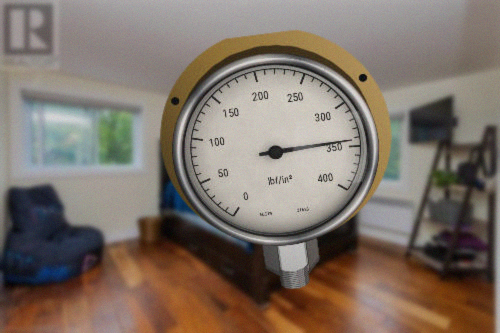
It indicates 340 psi
